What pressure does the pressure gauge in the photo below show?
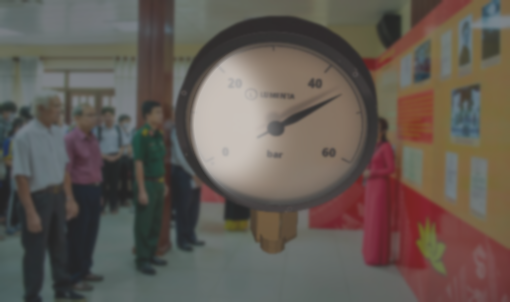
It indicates 45 bar
